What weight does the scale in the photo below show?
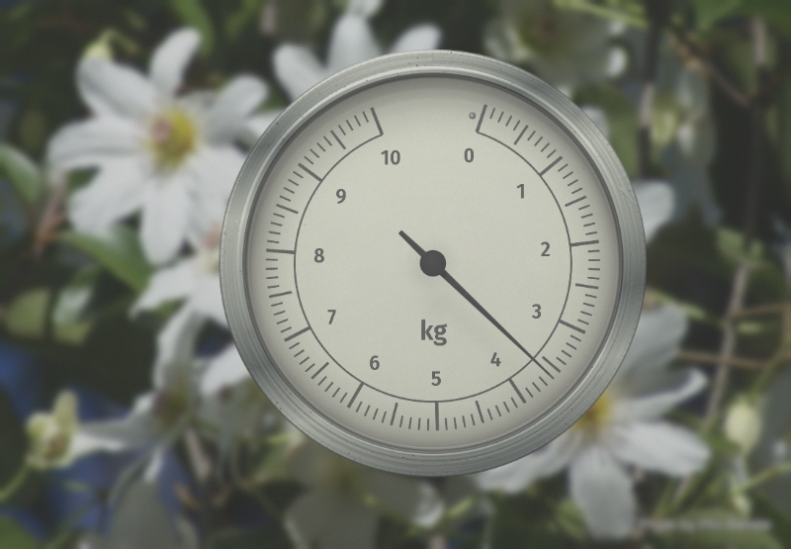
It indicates 3.6 kg
